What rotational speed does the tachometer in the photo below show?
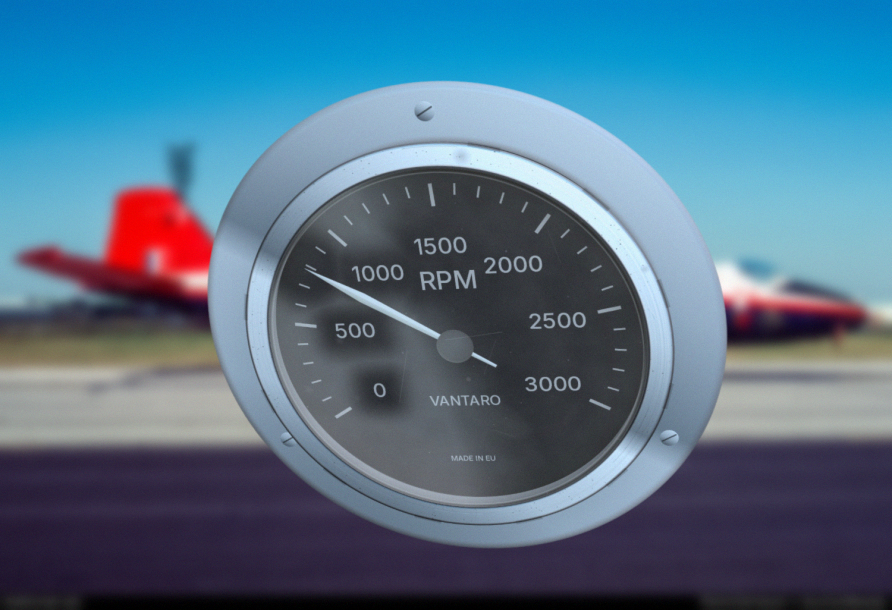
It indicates 800 rpm
